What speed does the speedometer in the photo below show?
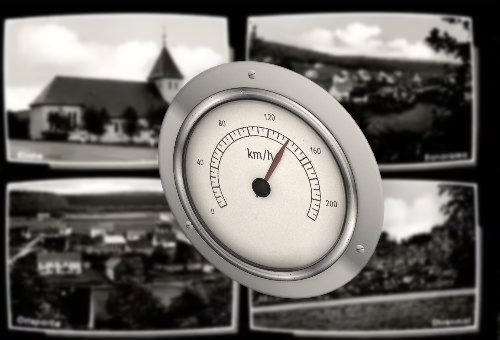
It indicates 140 km/h
